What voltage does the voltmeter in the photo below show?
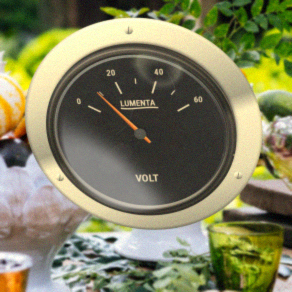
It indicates 10 V
